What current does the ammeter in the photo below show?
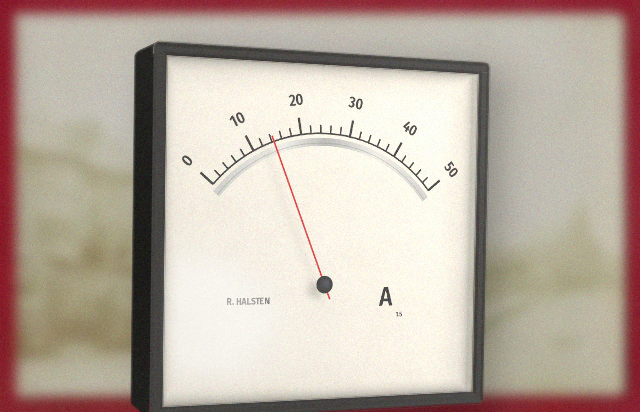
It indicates 14 A
